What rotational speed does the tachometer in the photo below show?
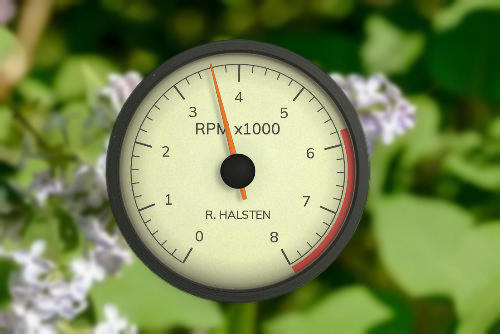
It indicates 3600 rpm
